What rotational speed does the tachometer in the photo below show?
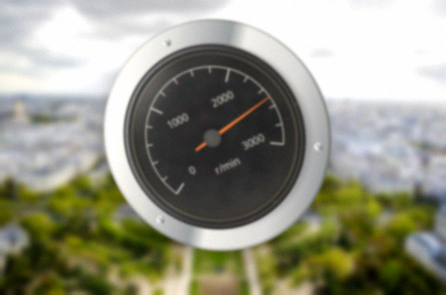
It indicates 2500 rpm
